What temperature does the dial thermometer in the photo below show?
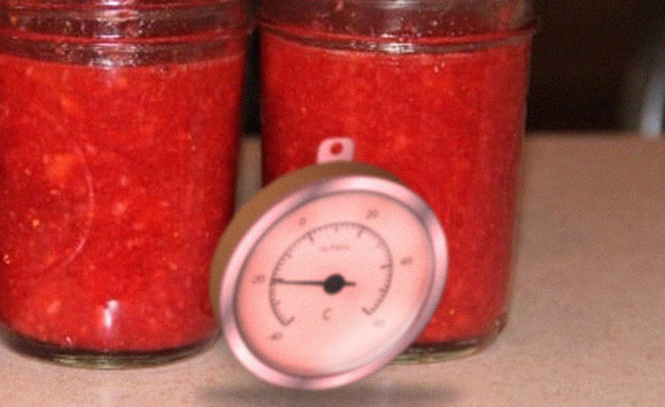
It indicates -20 °C
